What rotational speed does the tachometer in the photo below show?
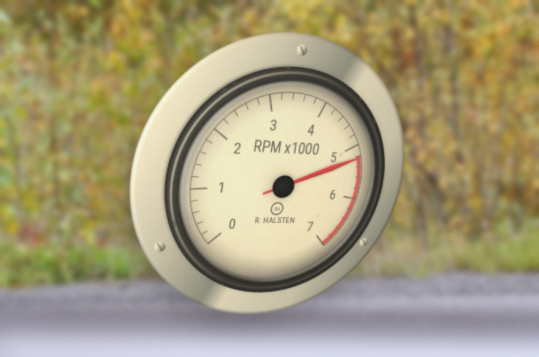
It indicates 5200 rpm
